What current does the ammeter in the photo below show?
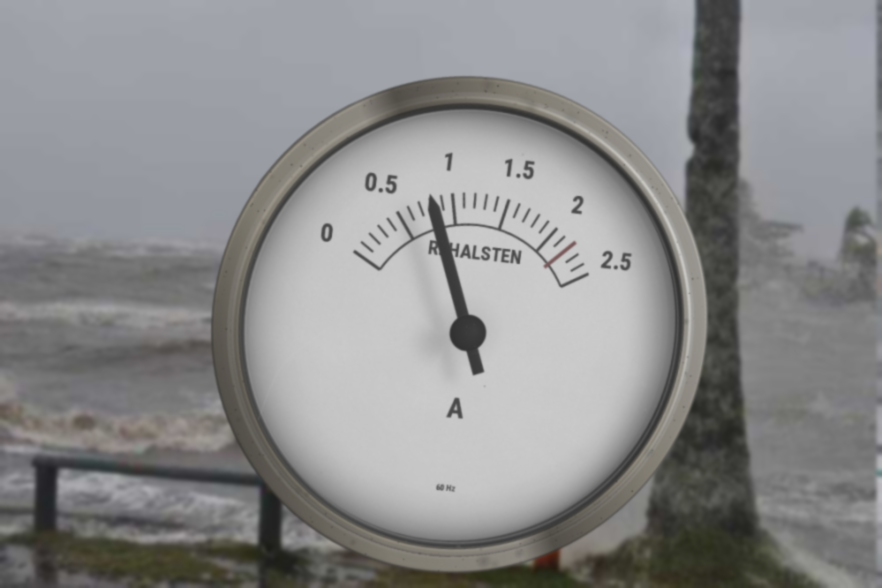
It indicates 0.8 A
